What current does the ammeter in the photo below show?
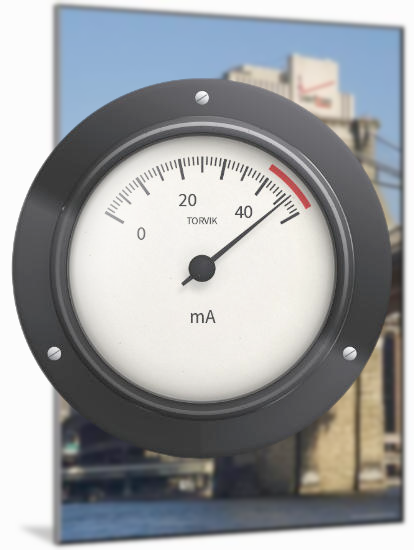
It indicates 46 mA
